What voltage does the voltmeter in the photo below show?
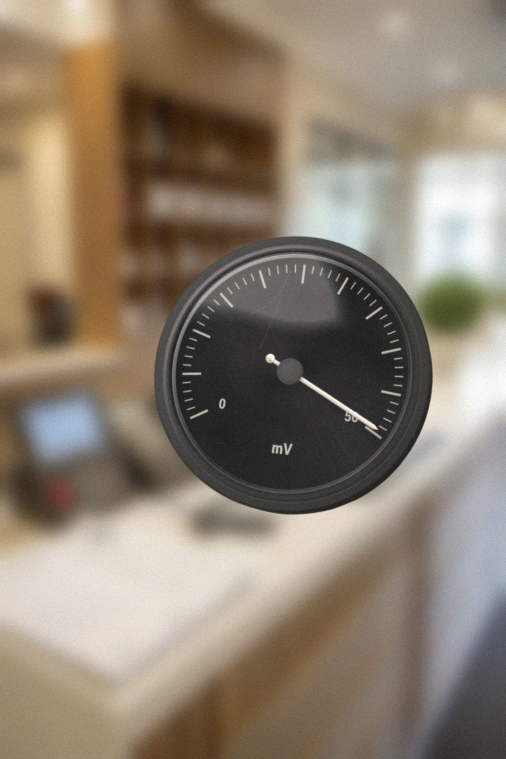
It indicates 49.5 mV
